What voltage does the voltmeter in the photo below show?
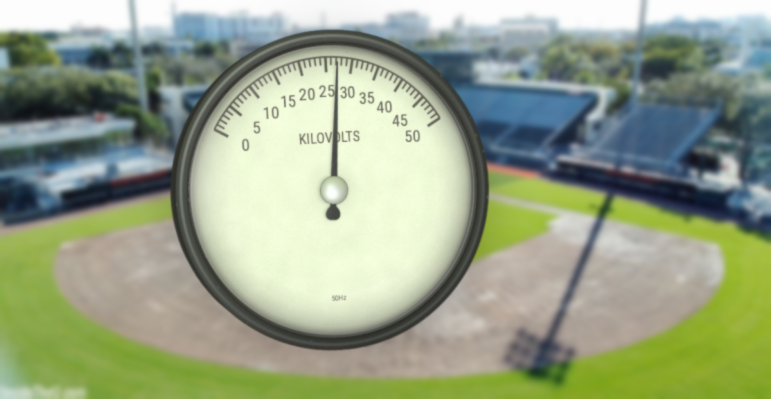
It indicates 27 kV
